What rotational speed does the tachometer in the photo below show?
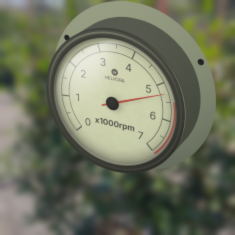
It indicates 5250 rpm
